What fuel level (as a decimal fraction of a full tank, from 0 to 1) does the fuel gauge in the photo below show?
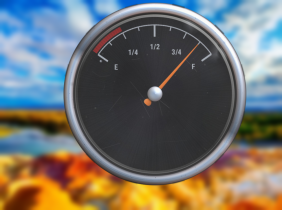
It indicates 0.875
